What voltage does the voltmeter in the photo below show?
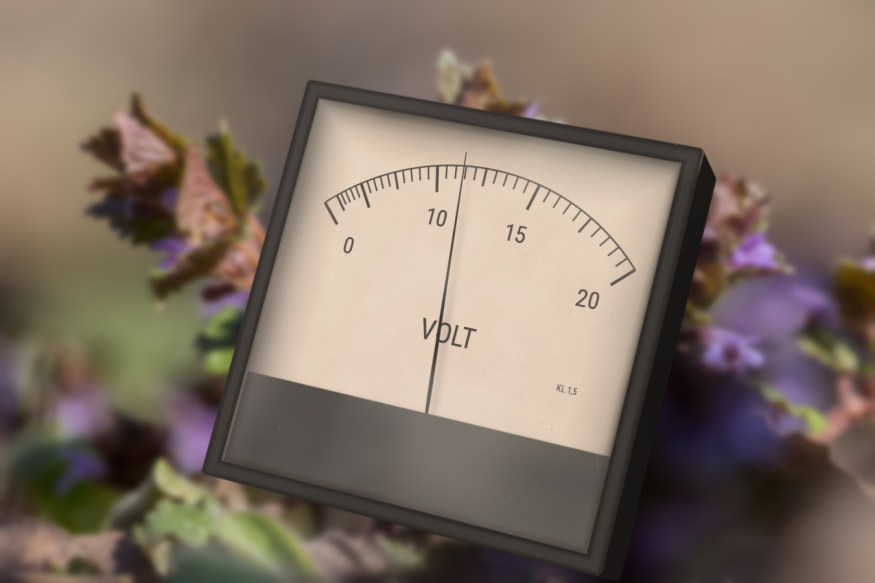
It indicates 11.5 V
